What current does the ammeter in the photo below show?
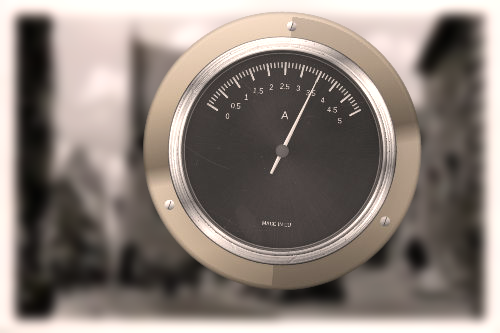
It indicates 3.5 A
